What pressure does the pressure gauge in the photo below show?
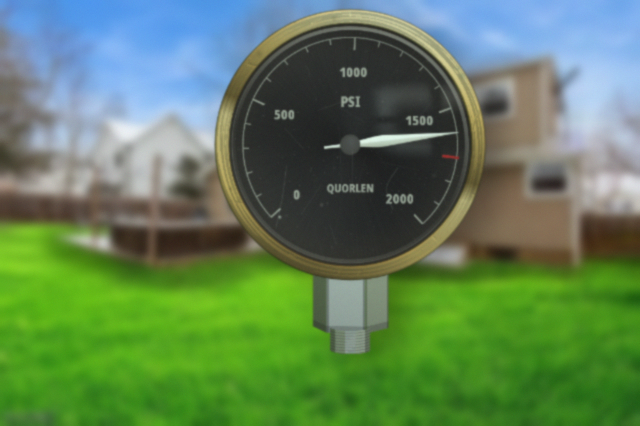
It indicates 1600 psi
